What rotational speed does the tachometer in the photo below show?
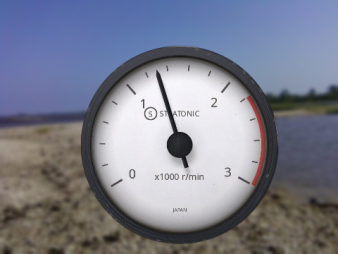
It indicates 1300 rpm
